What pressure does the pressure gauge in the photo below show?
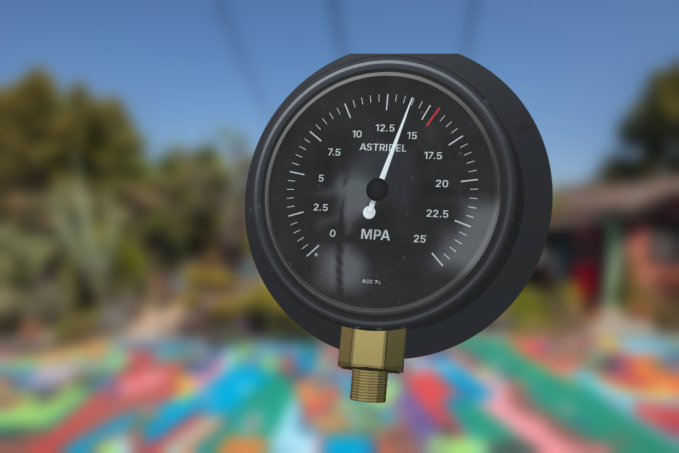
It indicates 14 MPa
